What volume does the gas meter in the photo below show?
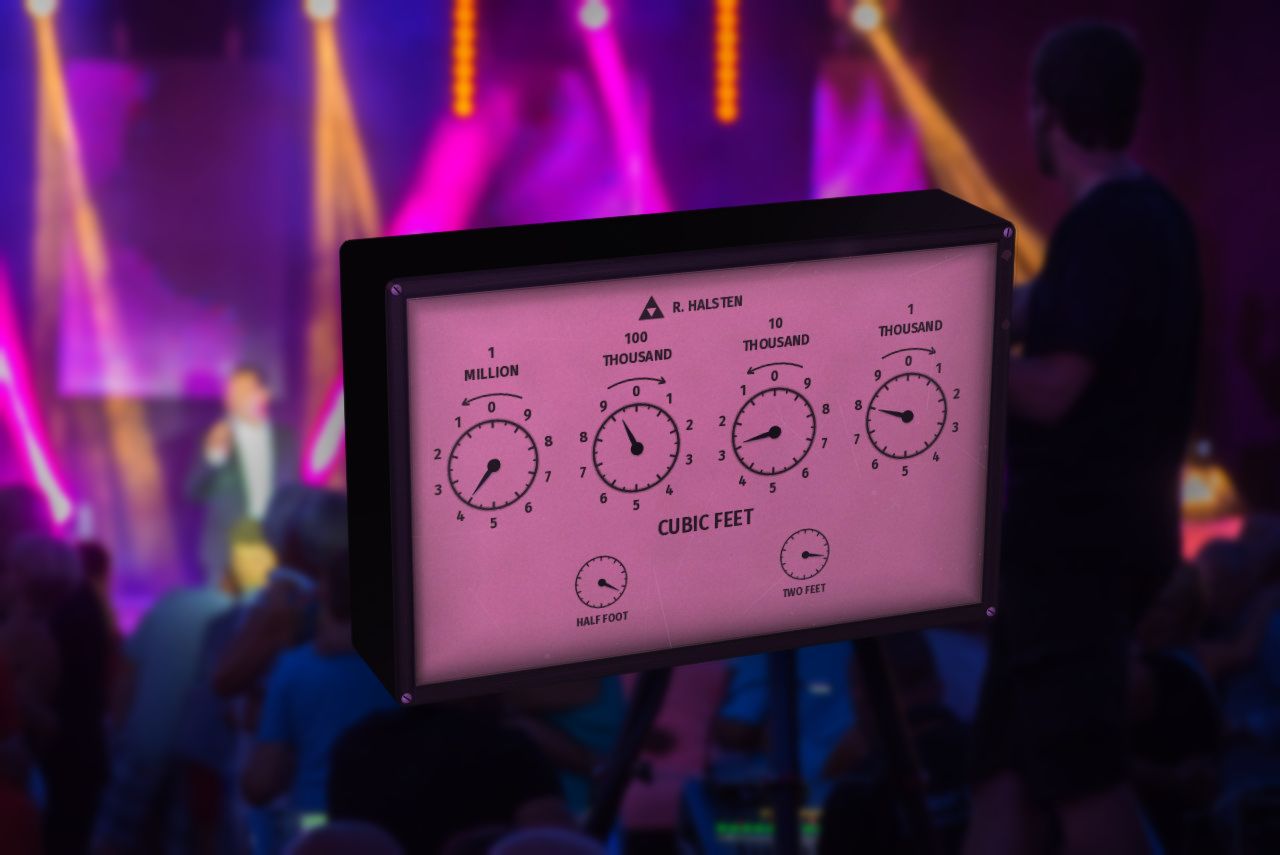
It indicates 392800 ft³
